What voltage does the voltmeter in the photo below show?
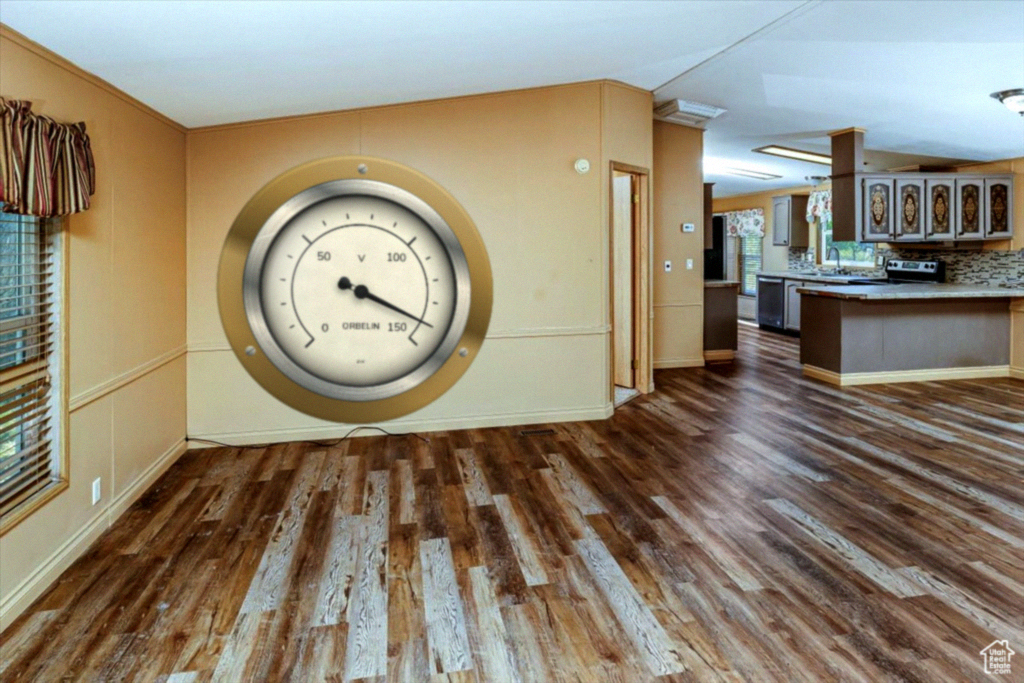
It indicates 140 V
